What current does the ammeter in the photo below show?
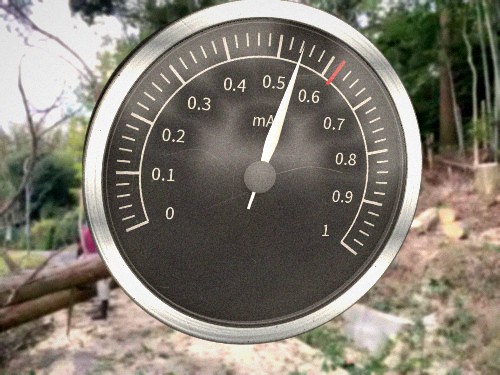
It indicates 0.54 mA
